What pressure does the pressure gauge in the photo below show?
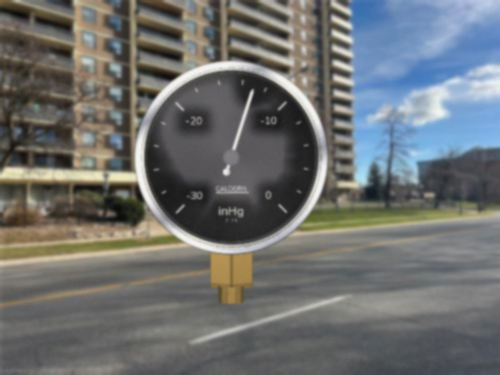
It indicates -13 inHg
